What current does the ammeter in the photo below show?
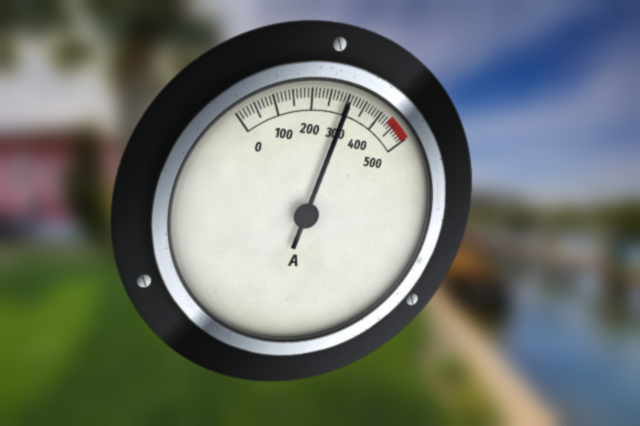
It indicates 300 A
